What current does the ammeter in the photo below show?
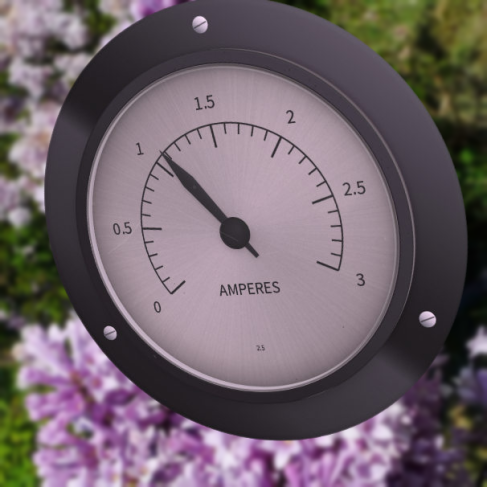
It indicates 1.1 A
